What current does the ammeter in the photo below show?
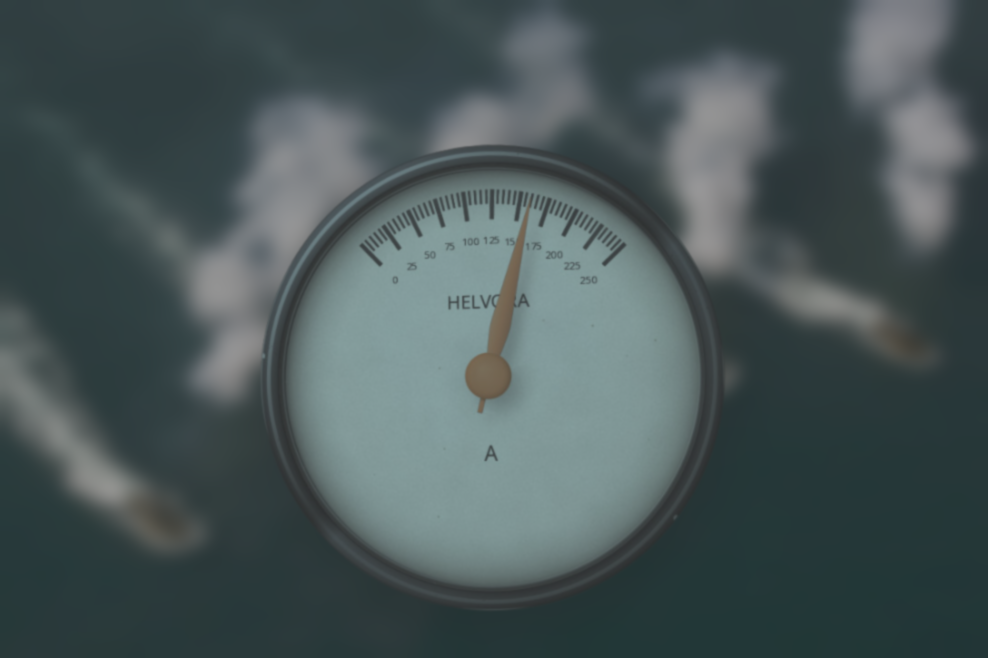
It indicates 160 A
